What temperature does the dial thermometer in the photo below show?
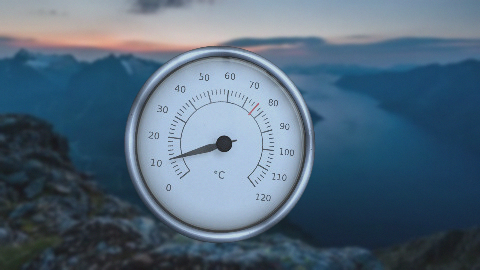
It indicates 10 °C
